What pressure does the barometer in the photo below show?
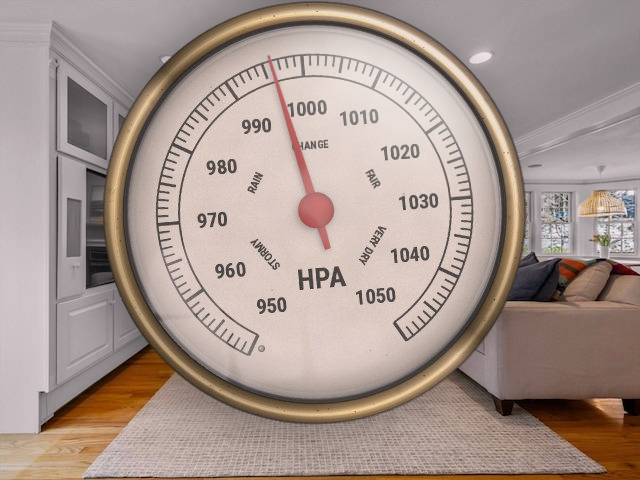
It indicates 996 hPa
